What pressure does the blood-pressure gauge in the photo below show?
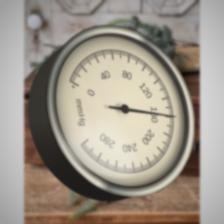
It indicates 160 mmHg
